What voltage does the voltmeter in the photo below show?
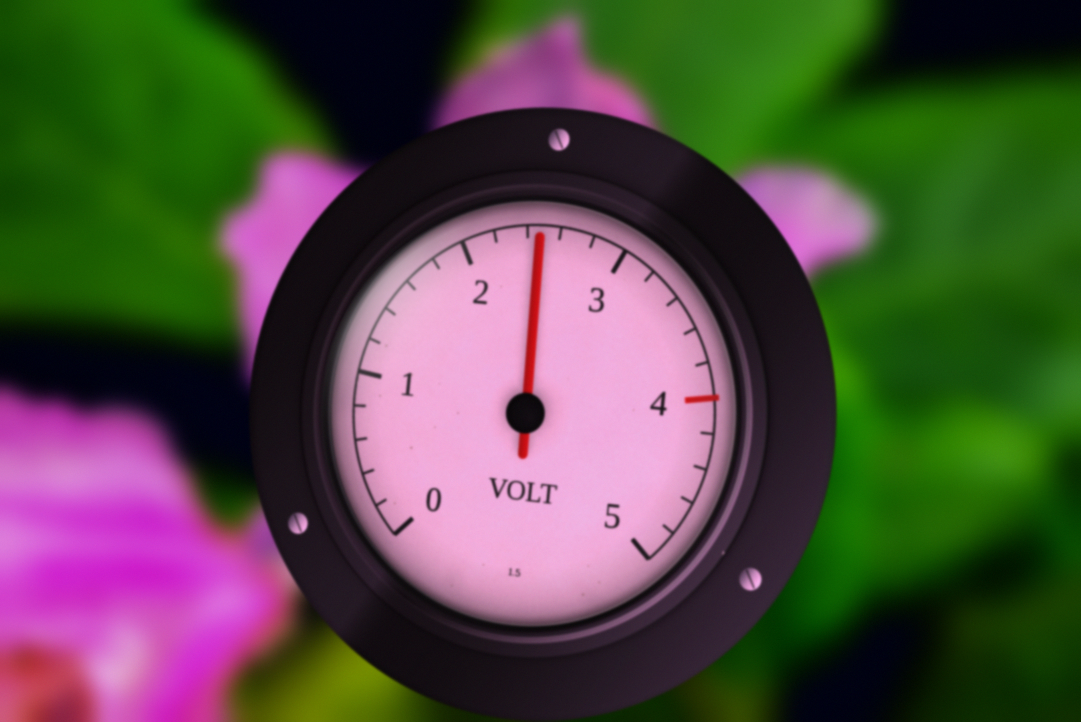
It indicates 2.5 V
